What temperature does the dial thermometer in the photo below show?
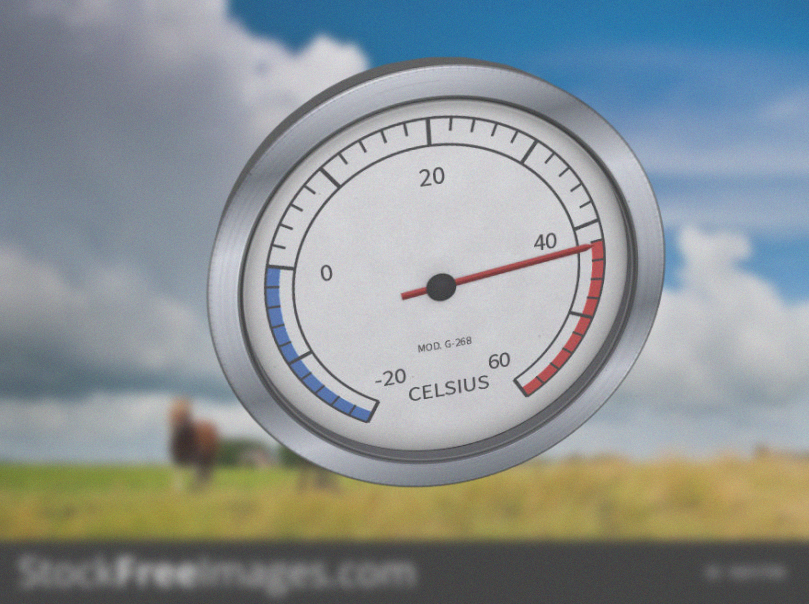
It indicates 42 °C
